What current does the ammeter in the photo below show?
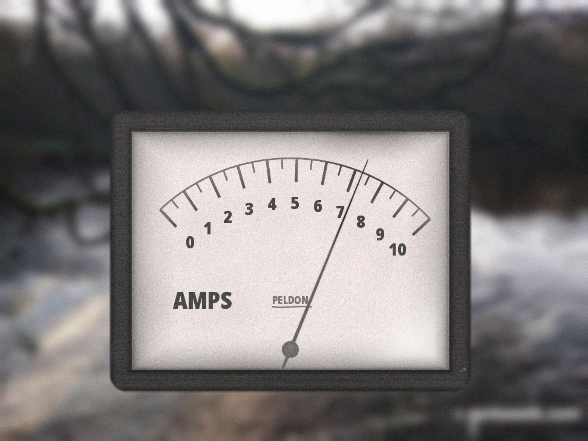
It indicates 7.25 A
